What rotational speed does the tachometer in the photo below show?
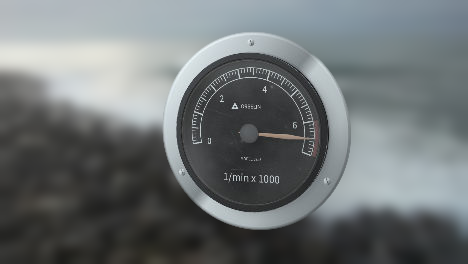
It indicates 6500 rpm
